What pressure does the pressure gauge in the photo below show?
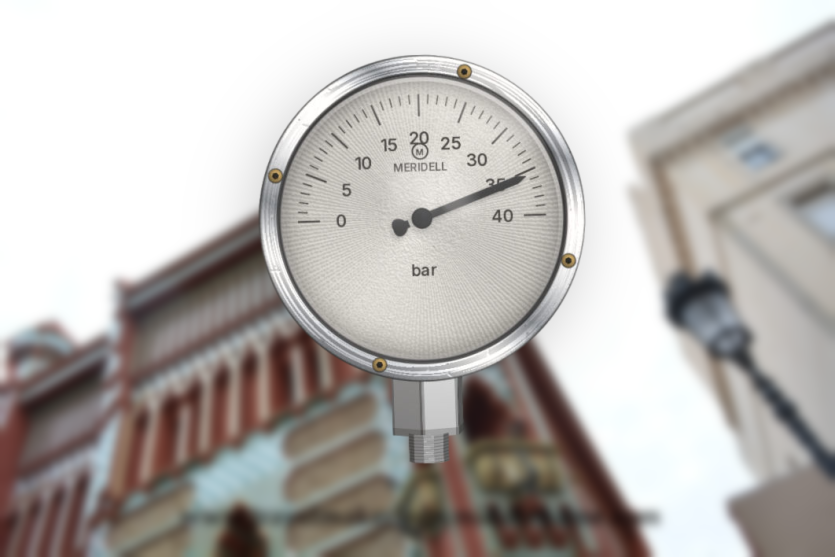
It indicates 35.5 bar
